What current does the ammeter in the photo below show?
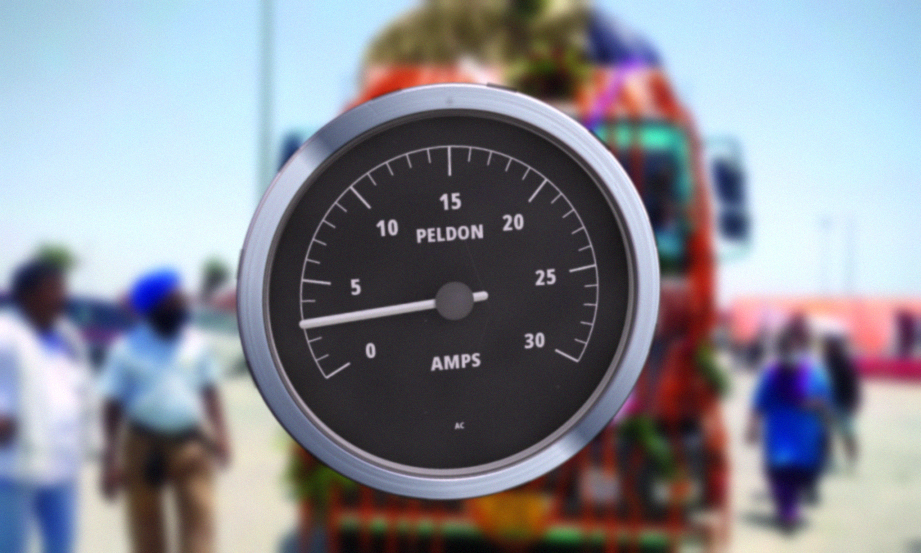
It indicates 3 A
